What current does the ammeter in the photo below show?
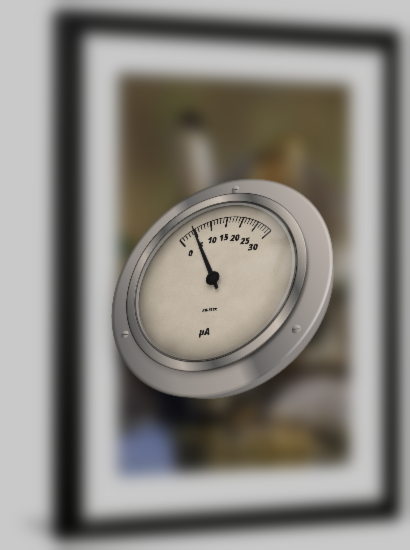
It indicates 5 µA
